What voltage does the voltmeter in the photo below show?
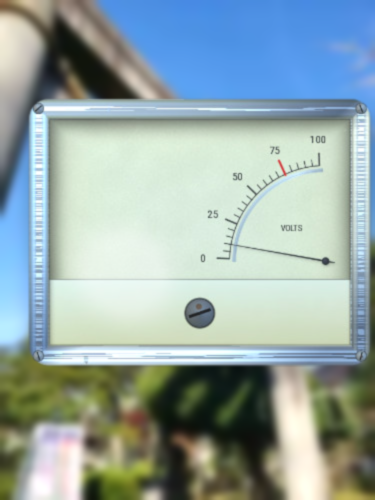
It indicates 10 V
